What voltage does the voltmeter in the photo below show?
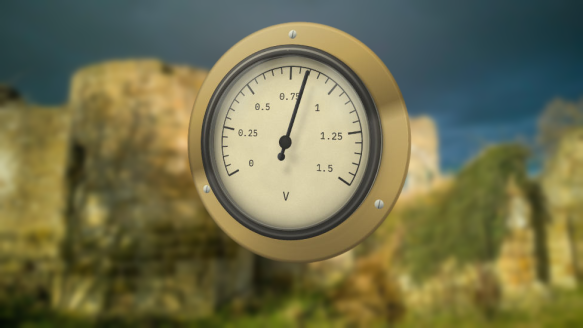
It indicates 0.85 V
